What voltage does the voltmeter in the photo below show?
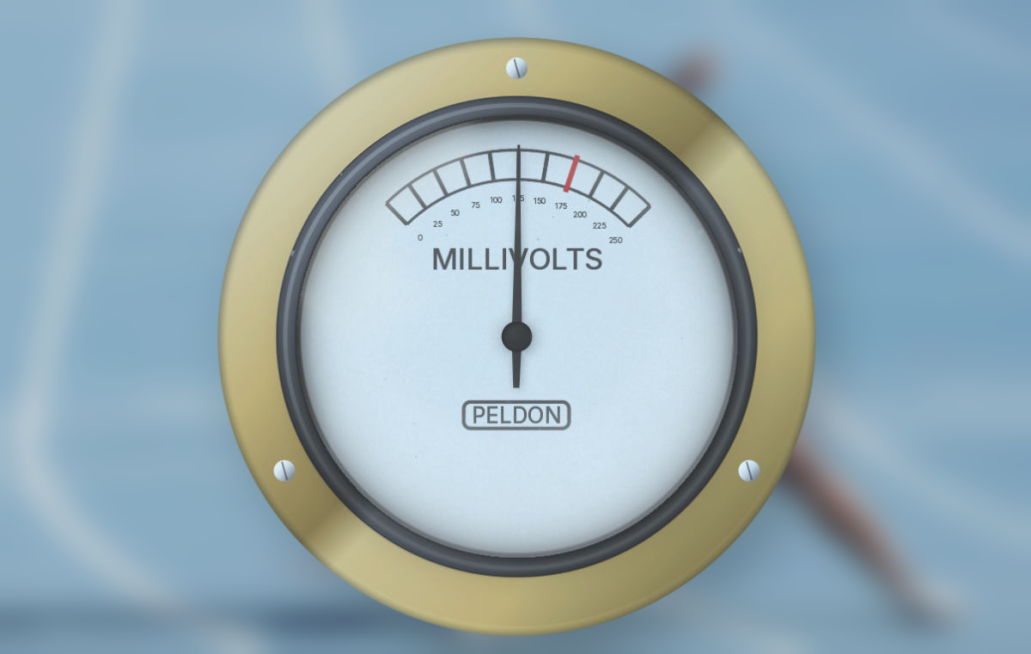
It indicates 125 mV
